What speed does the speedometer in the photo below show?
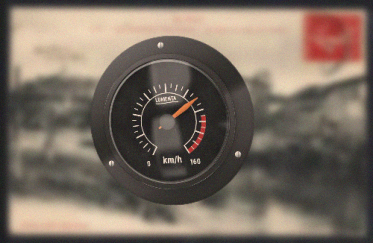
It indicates 110 km/h
